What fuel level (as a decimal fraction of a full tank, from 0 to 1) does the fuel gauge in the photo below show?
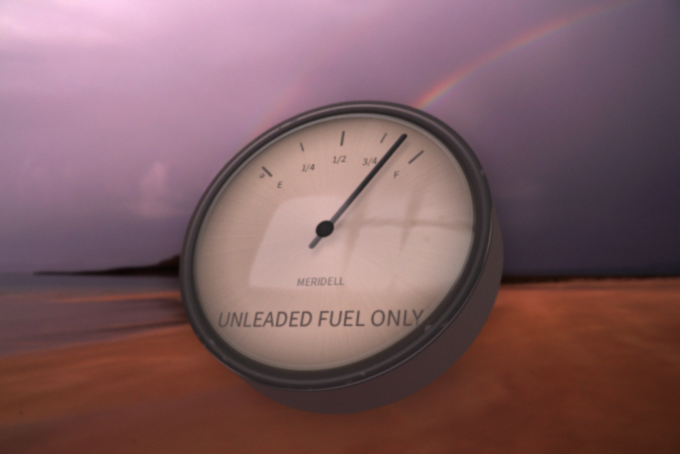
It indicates 0.875
